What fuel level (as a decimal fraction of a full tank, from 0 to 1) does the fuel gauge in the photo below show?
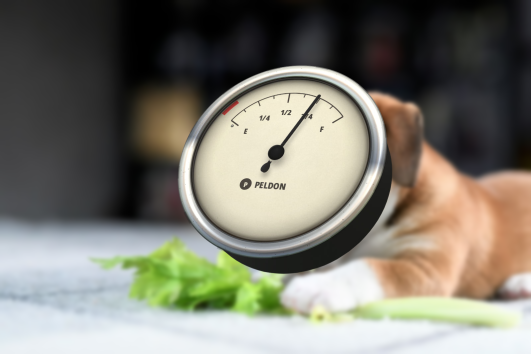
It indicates 0.75
